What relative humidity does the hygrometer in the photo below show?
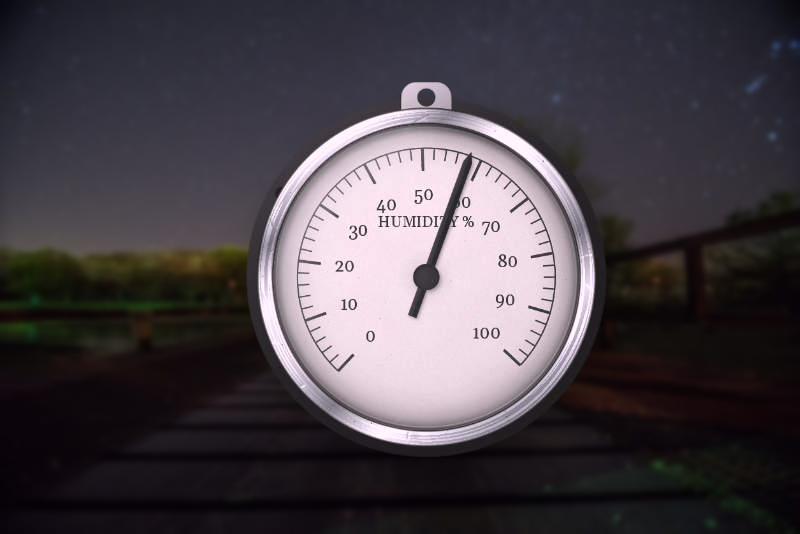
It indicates 58 %
